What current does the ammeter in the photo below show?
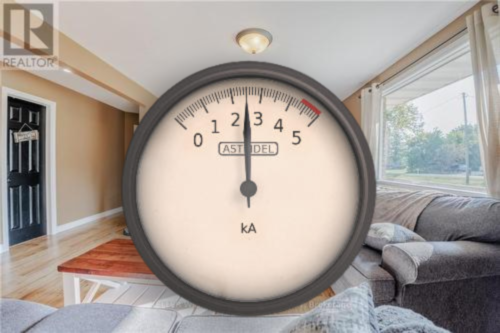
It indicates 2.5 kA
